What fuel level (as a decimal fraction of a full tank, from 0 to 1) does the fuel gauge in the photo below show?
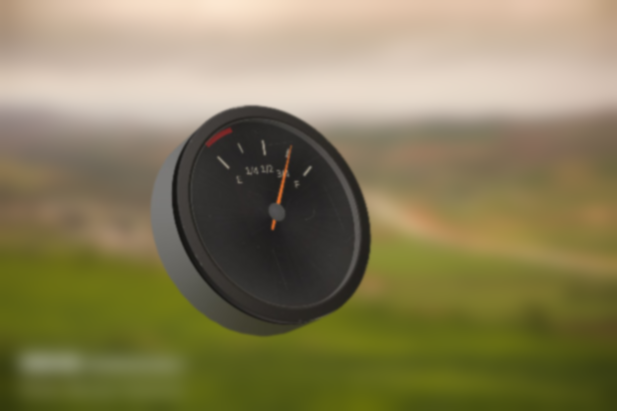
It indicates 0.75
